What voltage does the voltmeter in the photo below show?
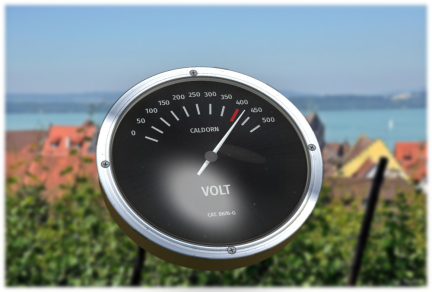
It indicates 425 V
